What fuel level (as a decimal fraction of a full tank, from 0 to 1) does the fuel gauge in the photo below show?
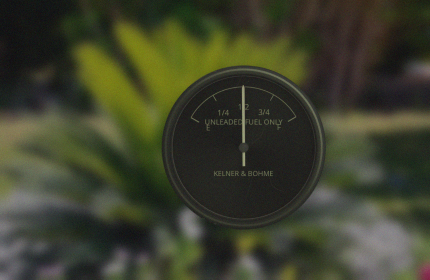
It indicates 0.5
